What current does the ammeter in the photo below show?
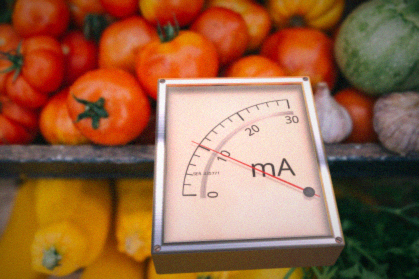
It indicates 10 mA
